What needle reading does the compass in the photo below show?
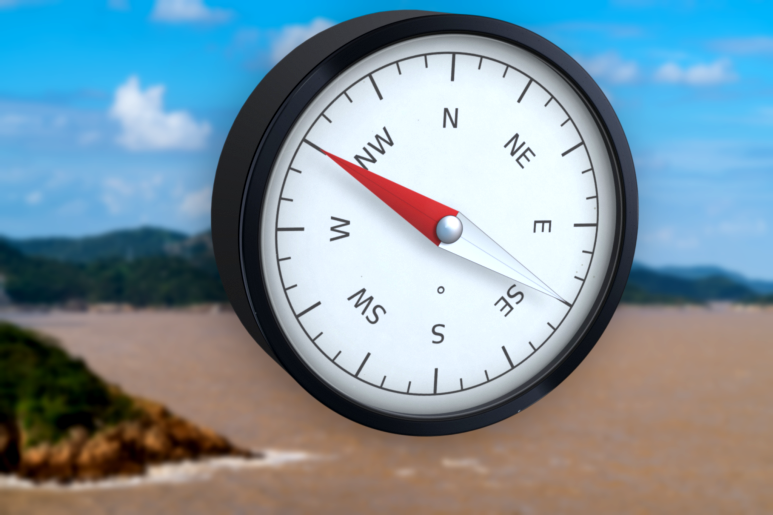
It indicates 300 °
